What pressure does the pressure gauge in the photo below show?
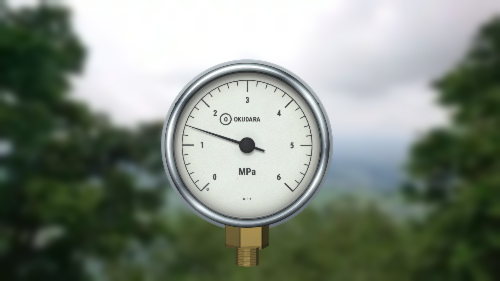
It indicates 1.4 MPa
